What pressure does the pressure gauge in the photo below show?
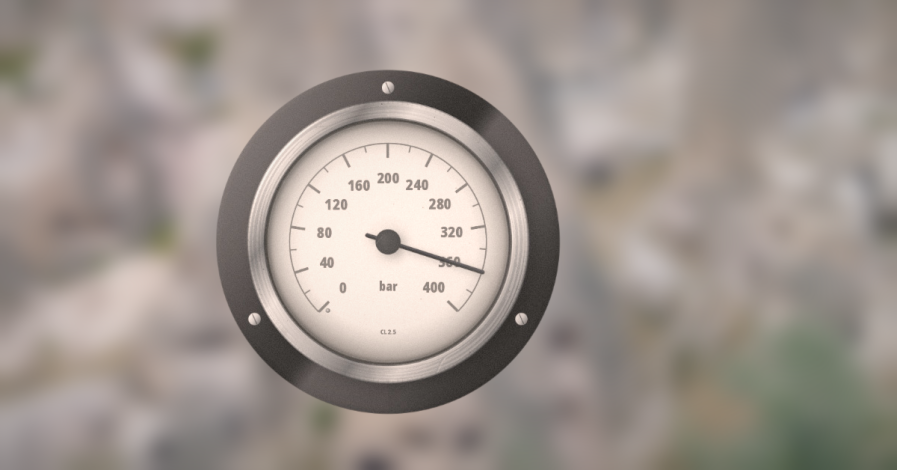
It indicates 360 bar
